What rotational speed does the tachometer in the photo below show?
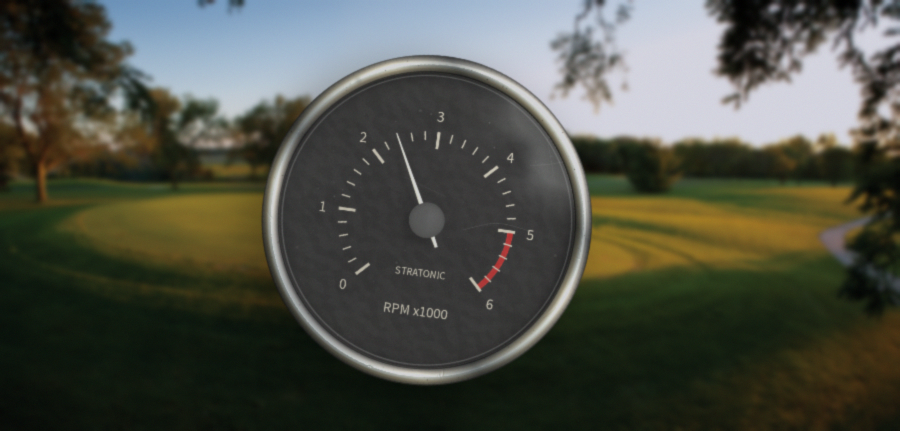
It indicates 2400 rpm
